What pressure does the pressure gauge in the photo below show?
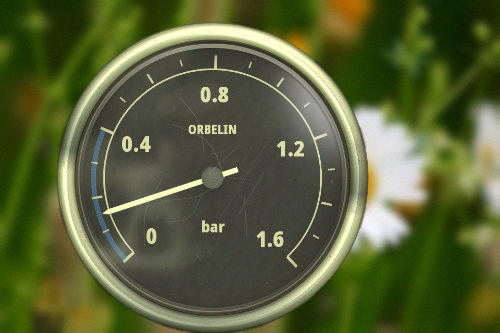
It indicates 0.15 bar
